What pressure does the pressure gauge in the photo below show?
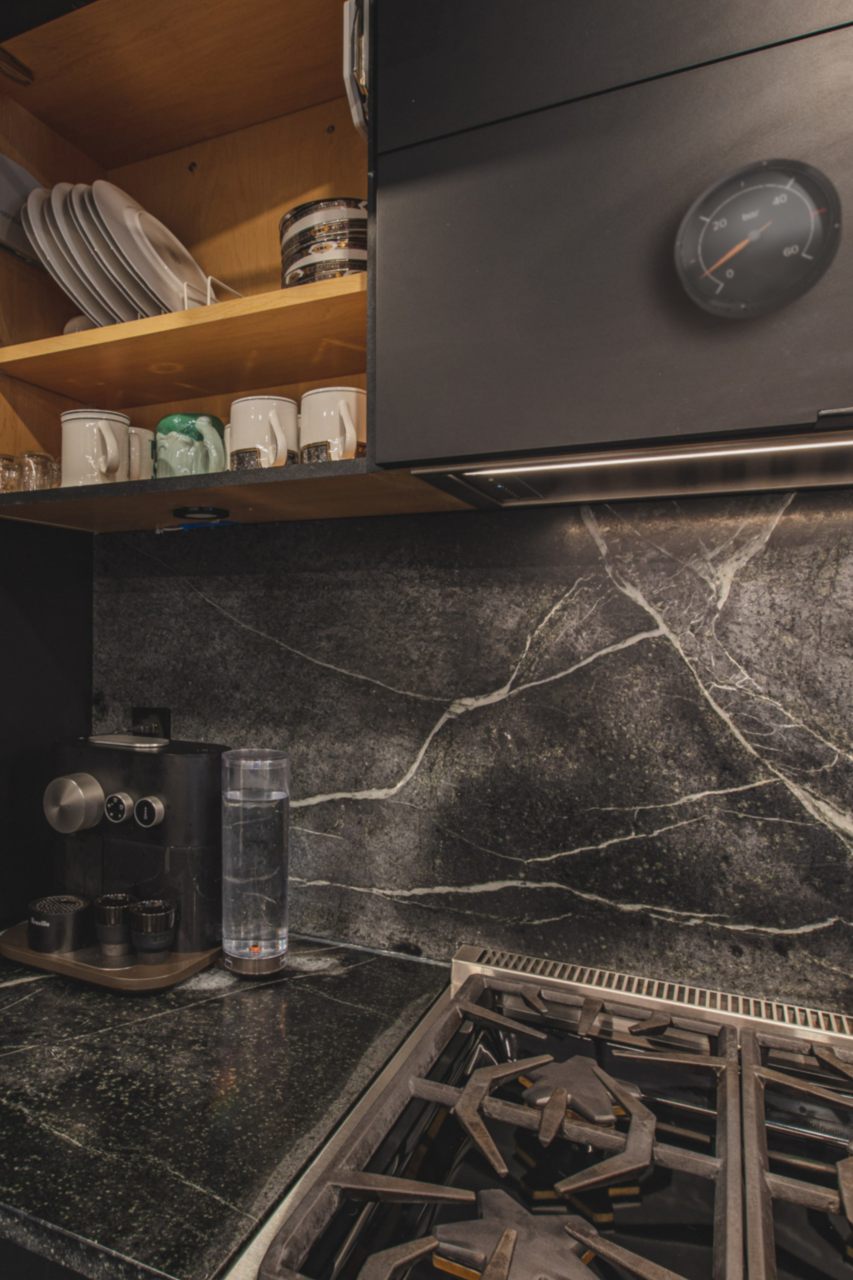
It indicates 5 bar
